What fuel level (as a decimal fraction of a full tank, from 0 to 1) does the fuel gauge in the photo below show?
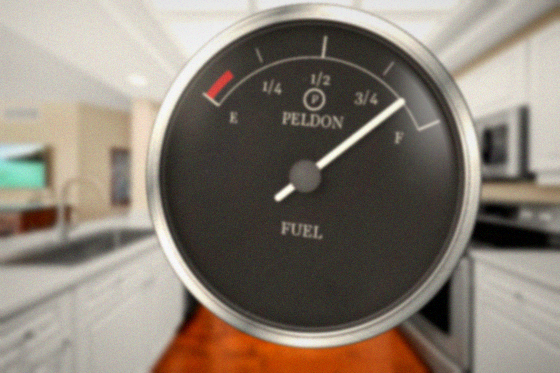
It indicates 0.875
